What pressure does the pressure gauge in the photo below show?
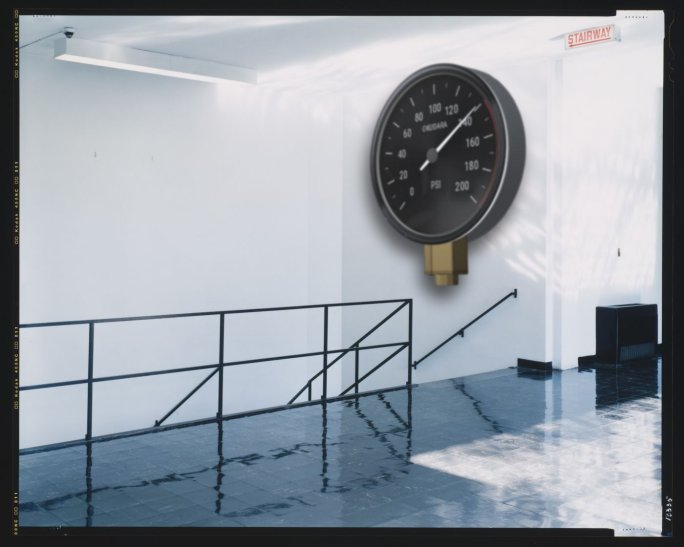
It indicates 140 psi
